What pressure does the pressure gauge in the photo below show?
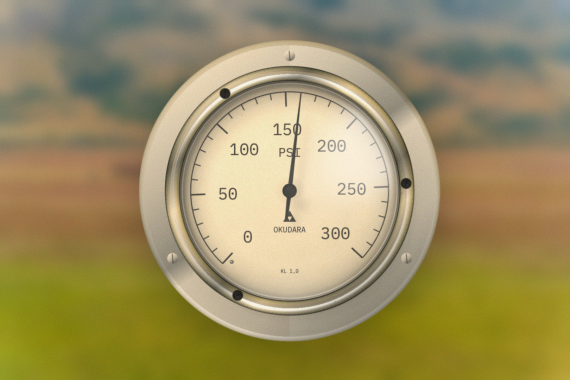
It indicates 160 psi
